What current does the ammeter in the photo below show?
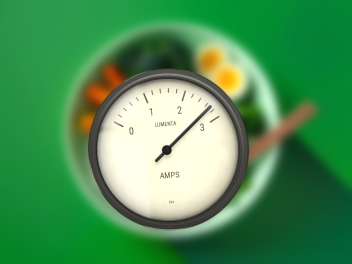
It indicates 2.7 A
